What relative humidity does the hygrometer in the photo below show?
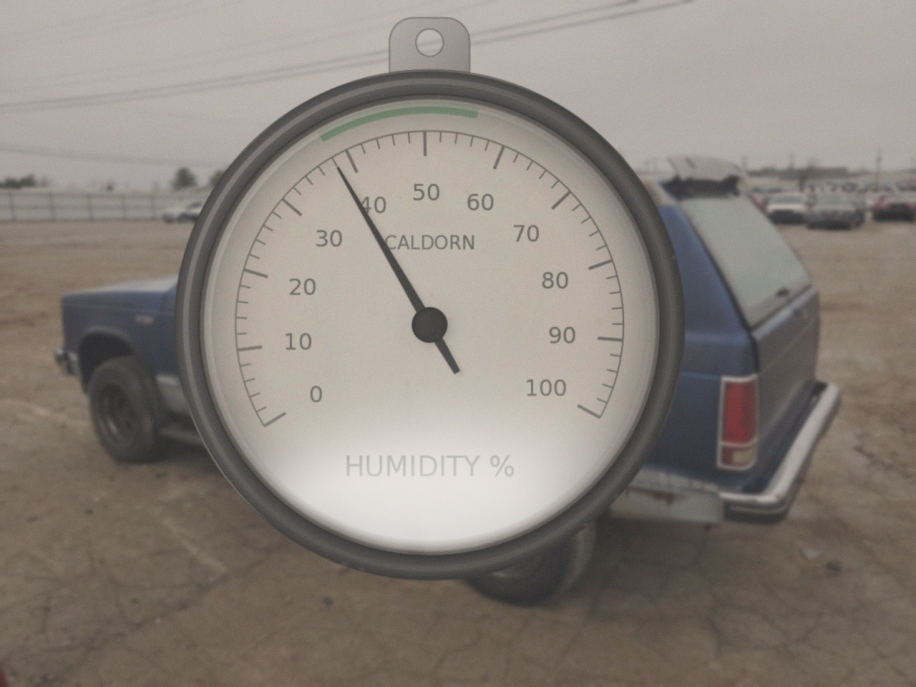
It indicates 38 %
